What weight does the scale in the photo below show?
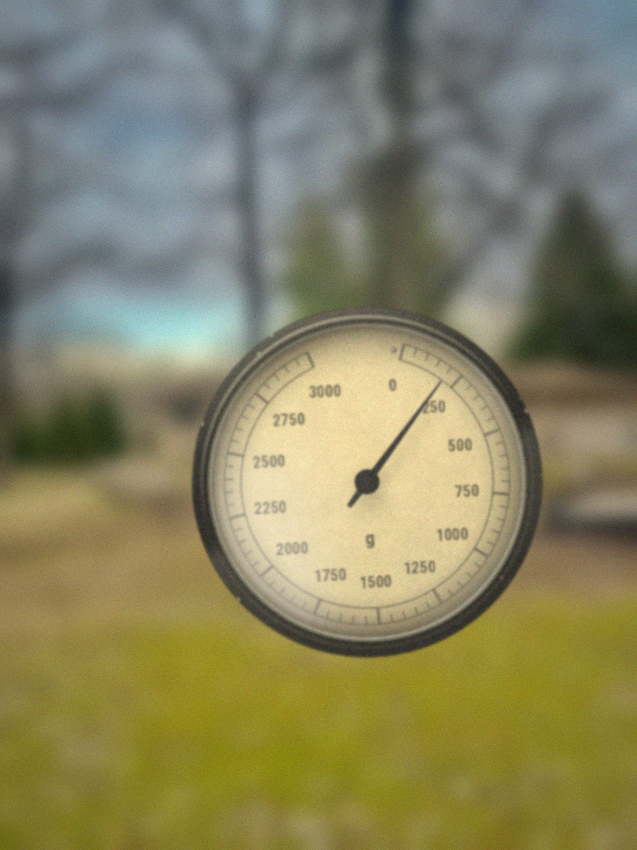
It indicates 200 g
